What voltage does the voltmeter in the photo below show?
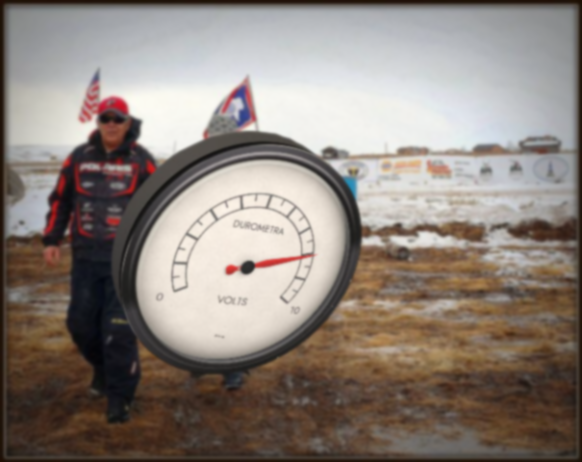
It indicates 8 V
